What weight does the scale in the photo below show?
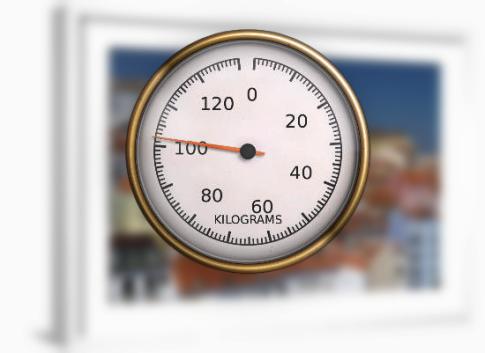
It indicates 102 kg
